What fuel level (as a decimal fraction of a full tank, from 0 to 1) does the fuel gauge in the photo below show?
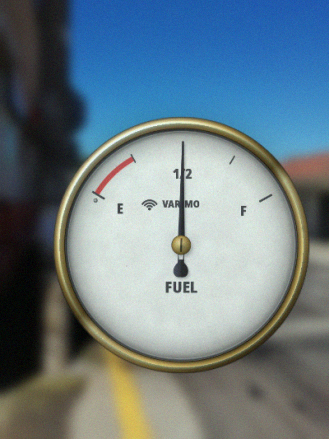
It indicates 0.5
